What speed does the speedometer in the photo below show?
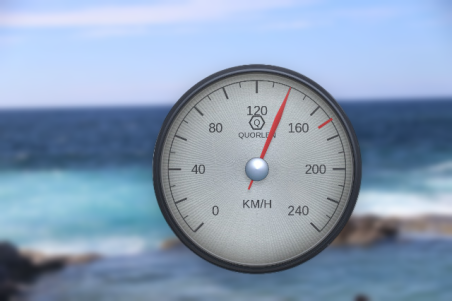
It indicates 140 km/h
